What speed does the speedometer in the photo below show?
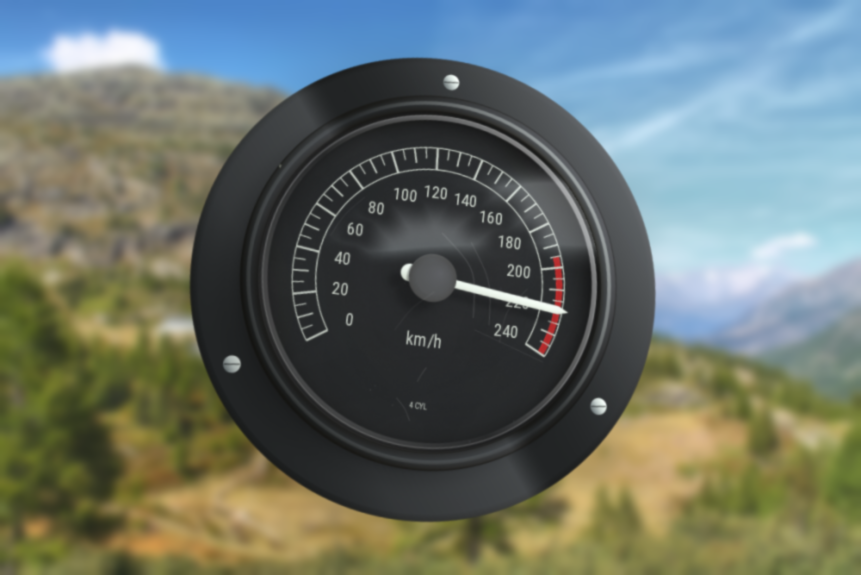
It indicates 220 km/h
